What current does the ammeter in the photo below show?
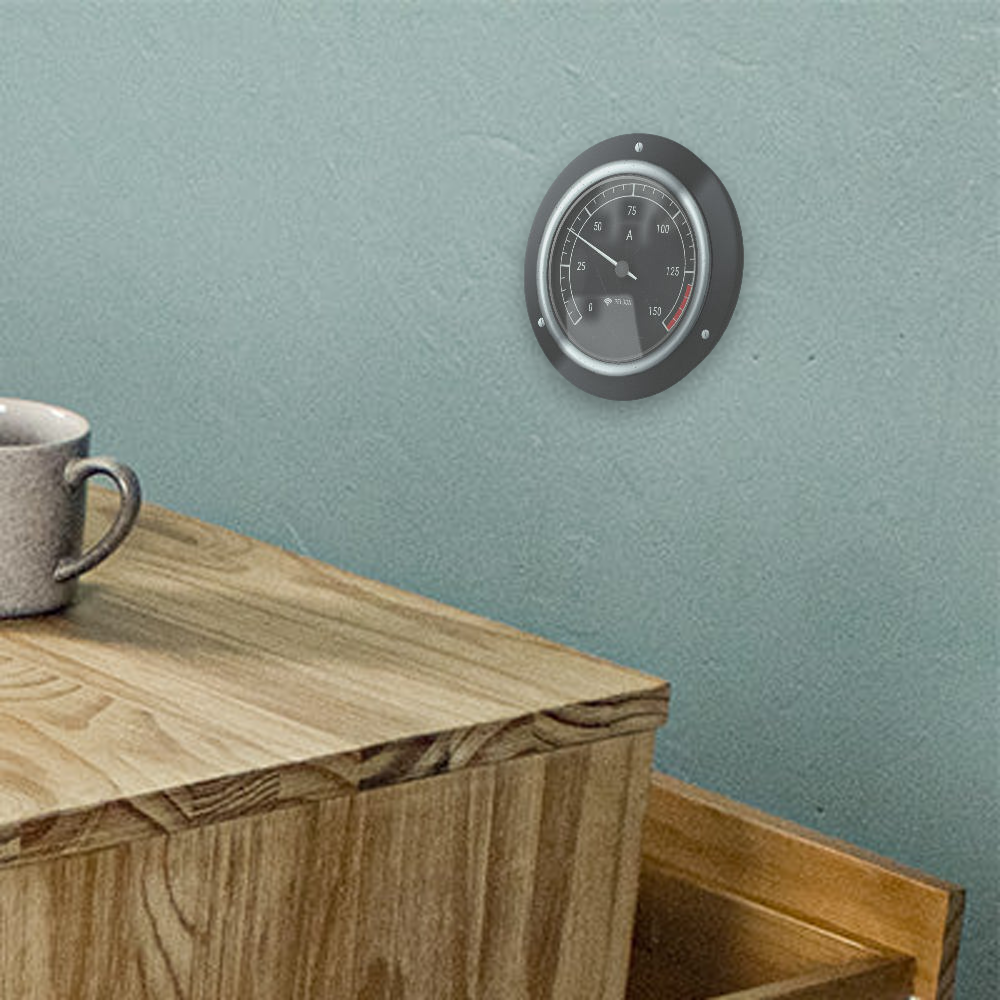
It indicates 40 A
